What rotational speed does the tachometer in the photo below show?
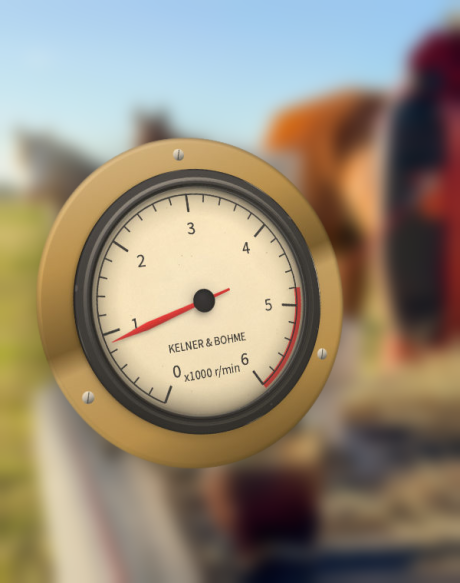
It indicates 900 rpm
